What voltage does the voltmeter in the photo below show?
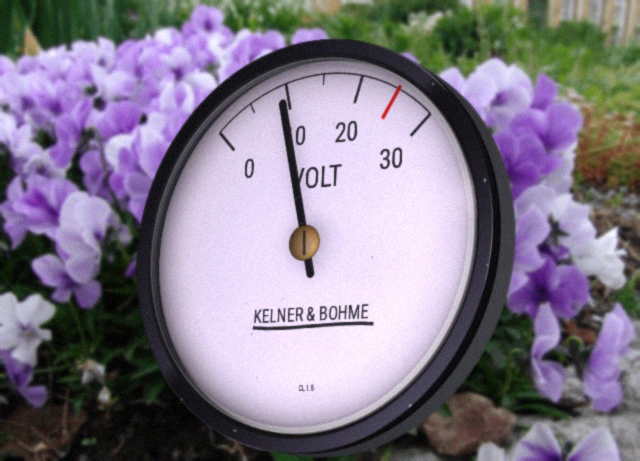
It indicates 10 V
